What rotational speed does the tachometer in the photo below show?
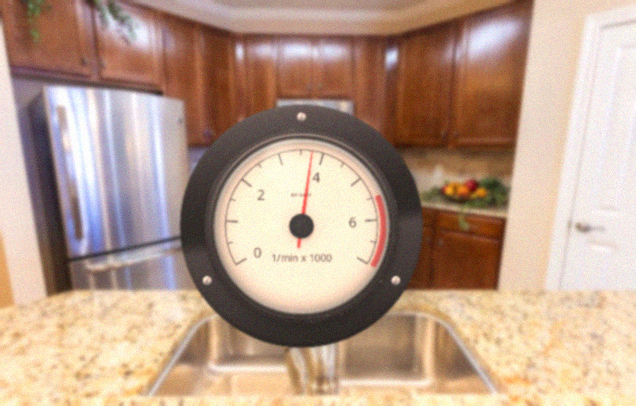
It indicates 3750 rpm
